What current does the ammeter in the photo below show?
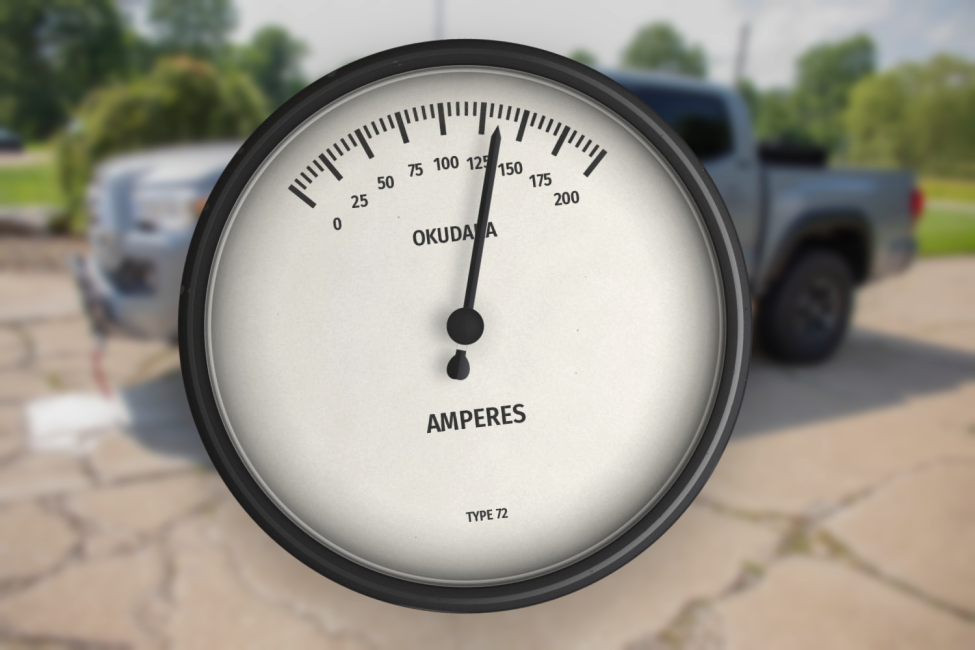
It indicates 135 A
